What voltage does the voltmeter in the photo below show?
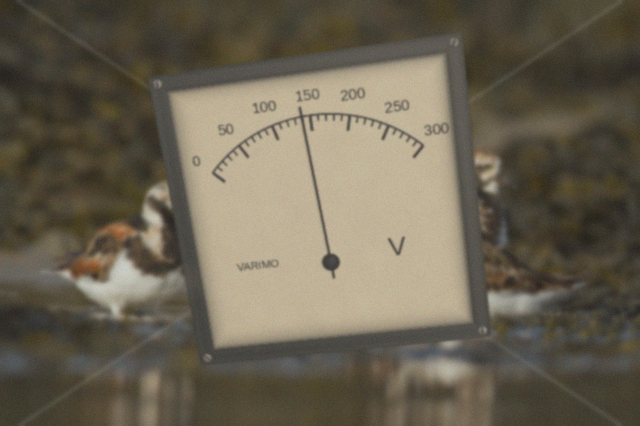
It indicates 140 V
